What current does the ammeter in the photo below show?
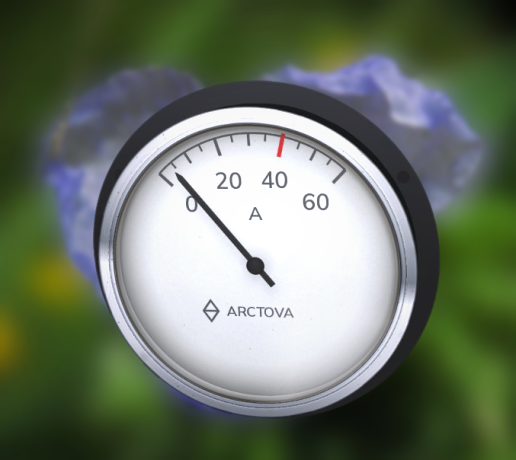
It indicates 5 A
